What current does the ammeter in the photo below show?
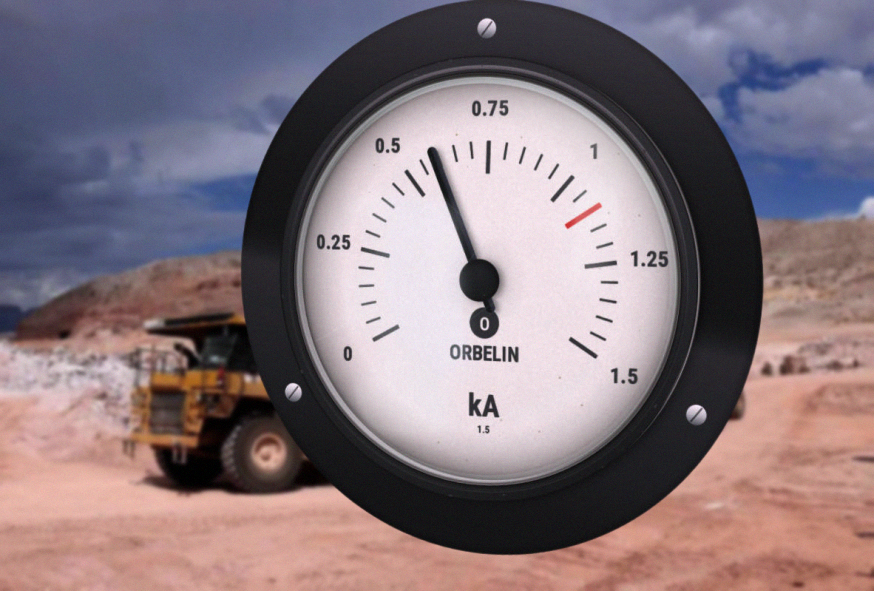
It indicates 0.6 kA
